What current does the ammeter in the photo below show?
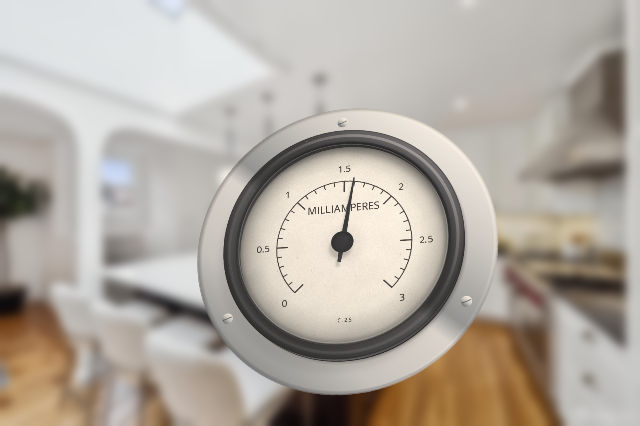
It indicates 1.6 mA
